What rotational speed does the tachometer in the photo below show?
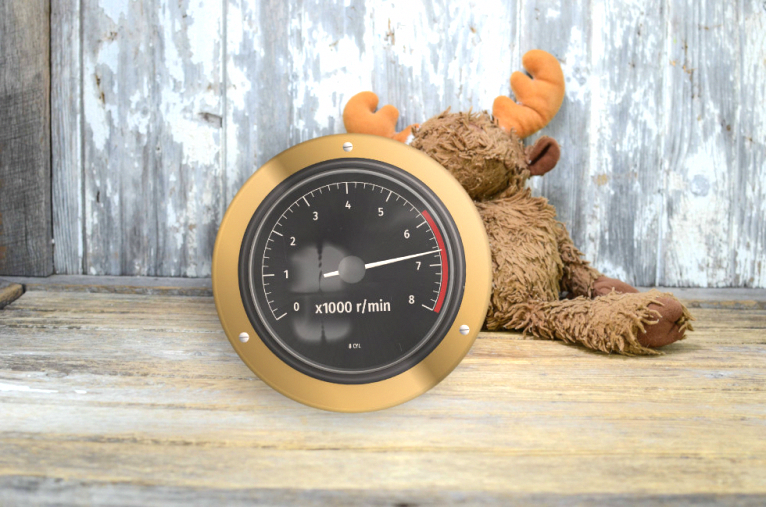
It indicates 6700 rpm
